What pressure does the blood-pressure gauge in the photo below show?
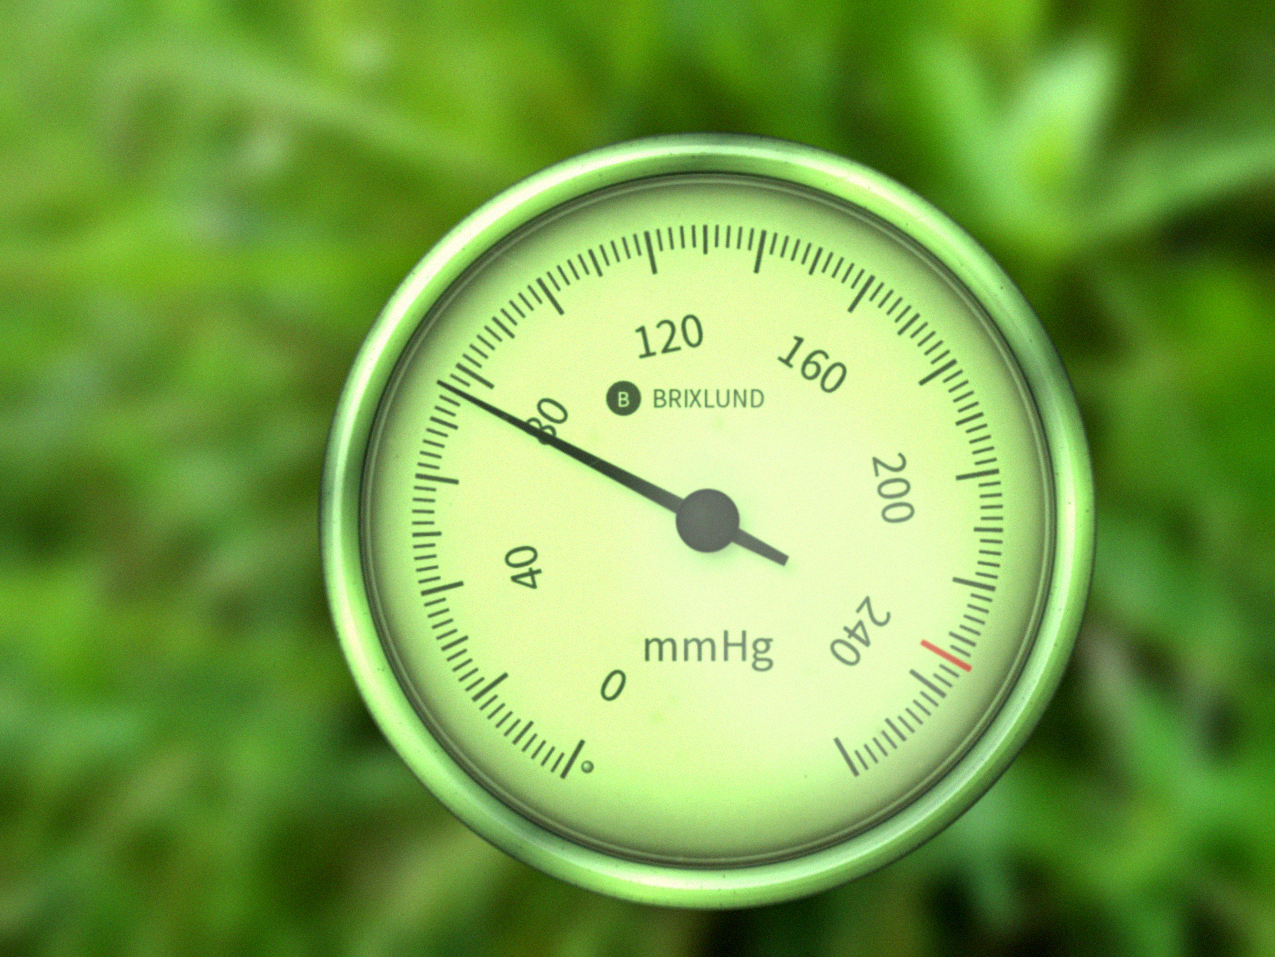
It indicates 76 mmHg
